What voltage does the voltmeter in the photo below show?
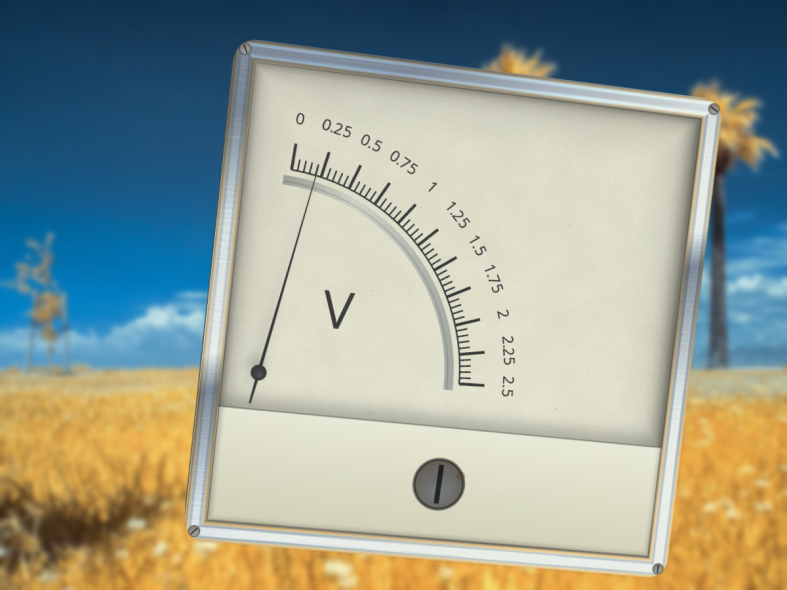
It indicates 0.2 V
